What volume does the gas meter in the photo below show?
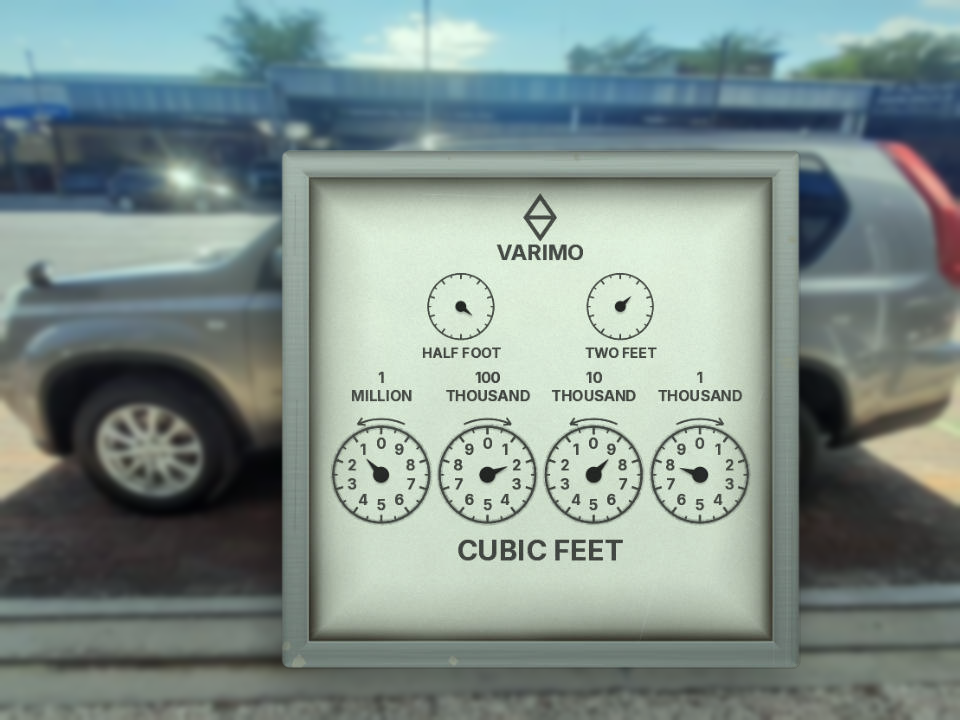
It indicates 118800 ft³
